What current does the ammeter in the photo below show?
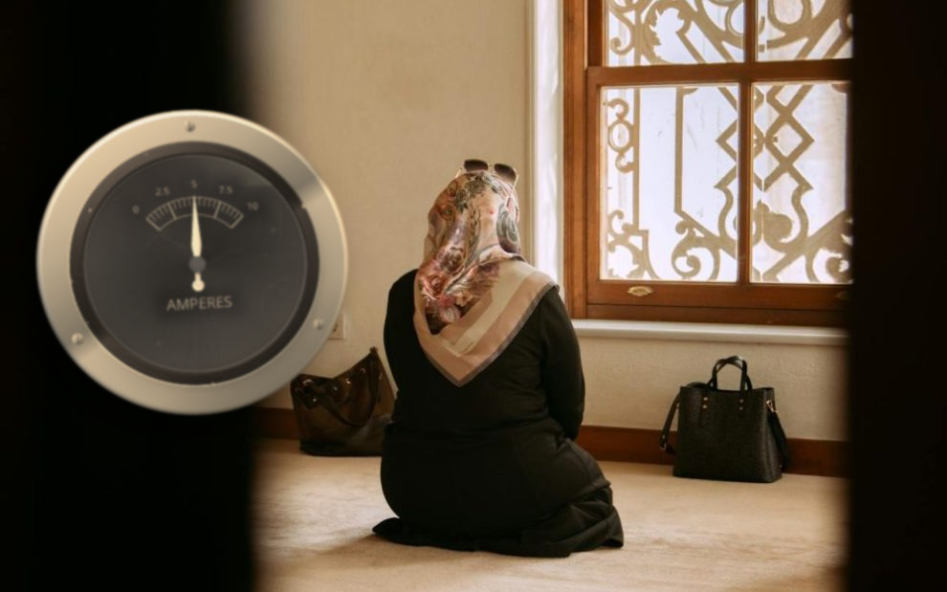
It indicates 5 A
